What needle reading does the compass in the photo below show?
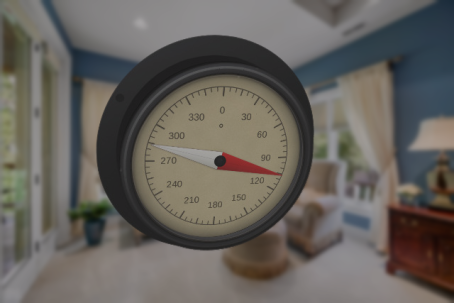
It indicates 105 °
